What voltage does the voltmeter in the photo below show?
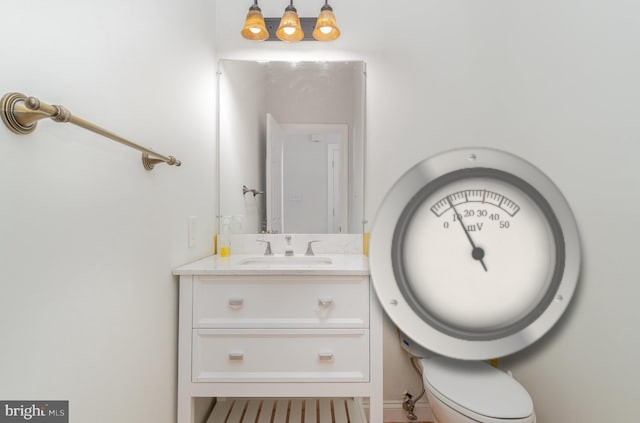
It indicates 10 mV
